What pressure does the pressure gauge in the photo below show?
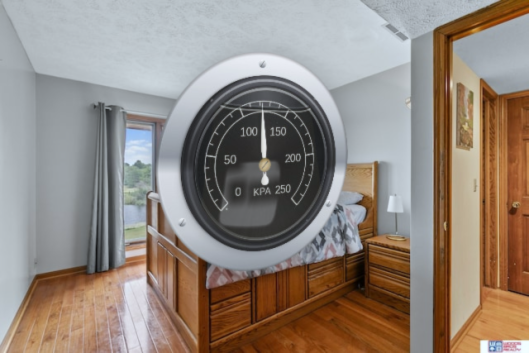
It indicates 120 kPa
